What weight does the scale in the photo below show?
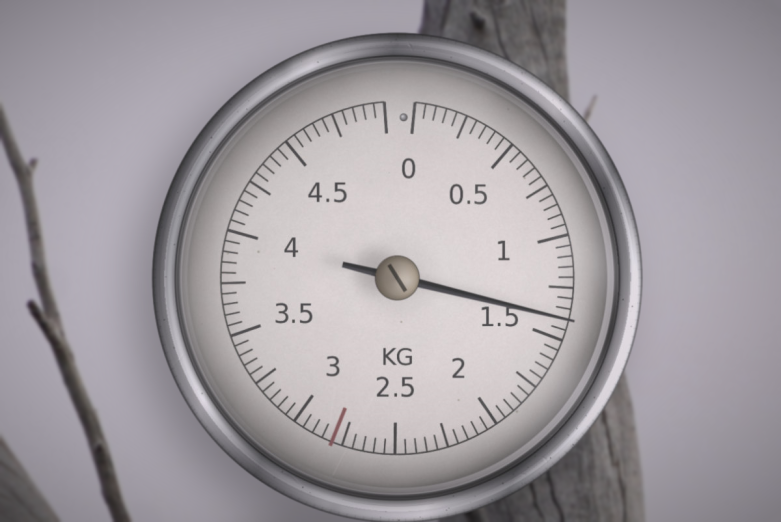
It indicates 1.4 kg
